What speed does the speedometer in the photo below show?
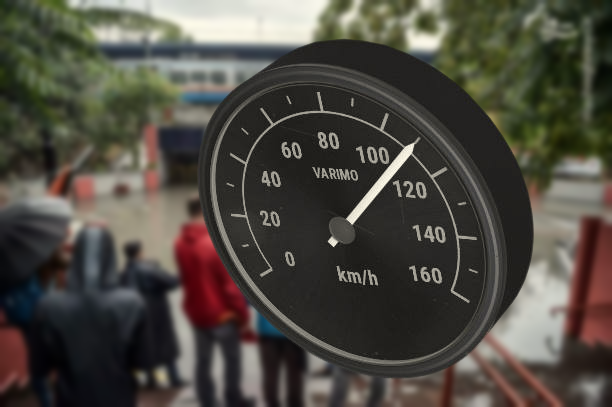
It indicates 110 km/h
